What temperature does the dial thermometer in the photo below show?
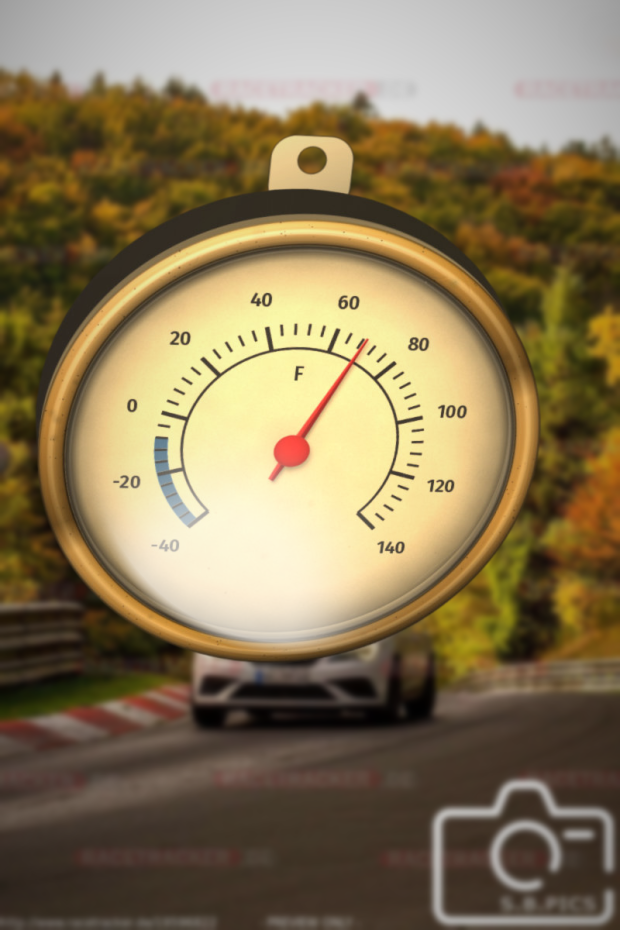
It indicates 68 °F
